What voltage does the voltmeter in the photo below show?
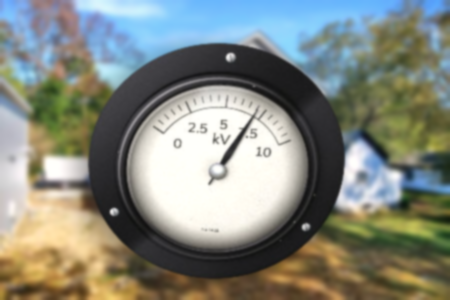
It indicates 7 kV
